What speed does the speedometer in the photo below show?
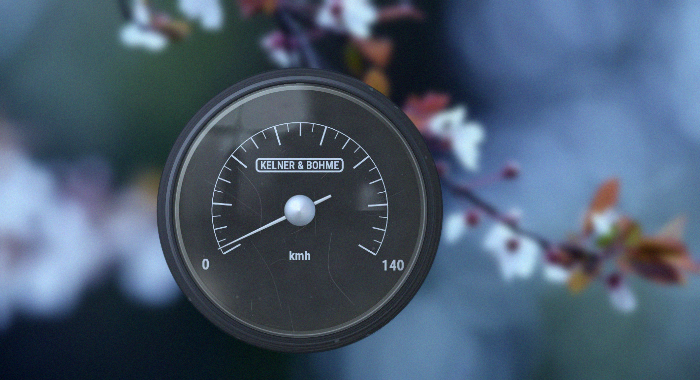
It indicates 2.5 km/h
